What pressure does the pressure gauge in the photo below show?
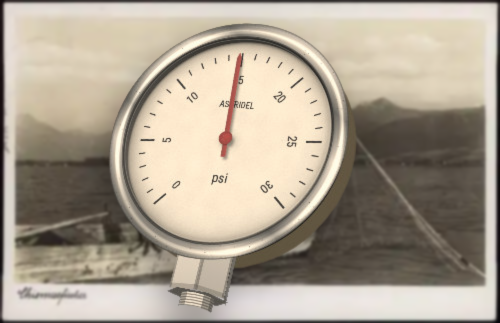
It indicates 15 psi
